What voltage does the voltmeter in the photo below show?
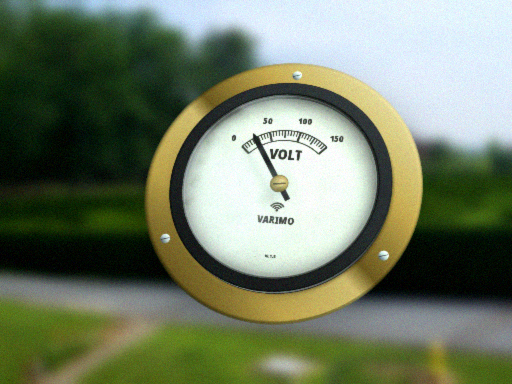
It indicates 25 V
